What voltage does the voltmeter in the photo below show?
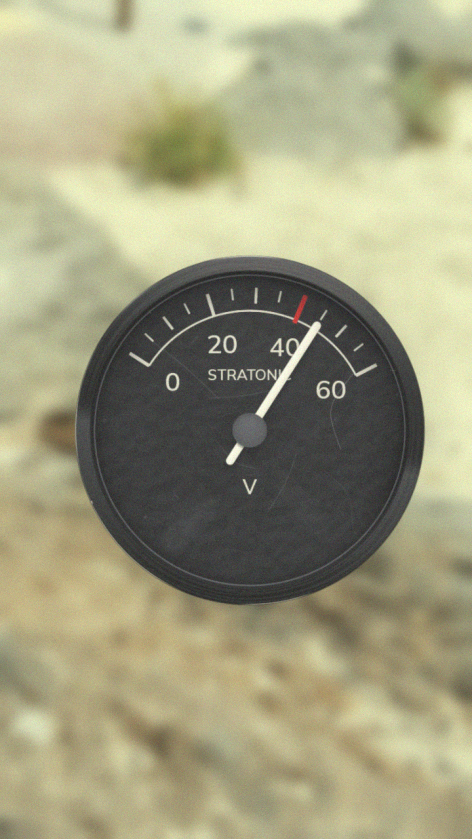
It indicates 45 V
